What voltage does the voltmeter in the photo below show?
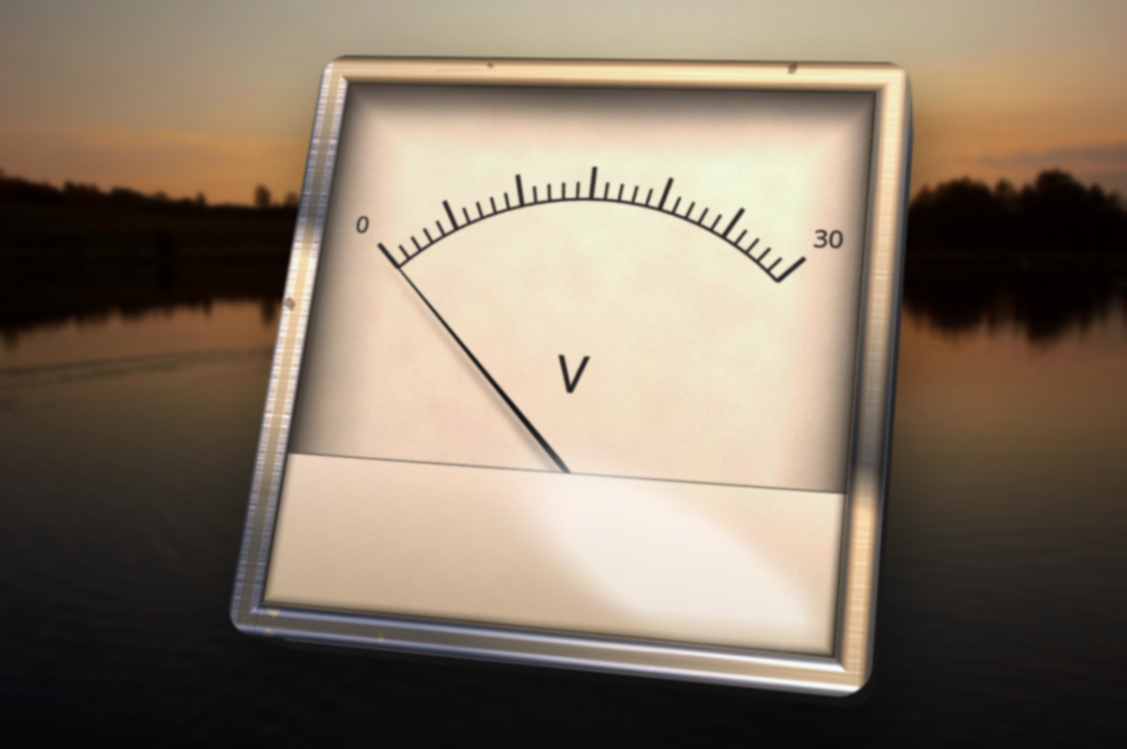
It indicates 0 V
